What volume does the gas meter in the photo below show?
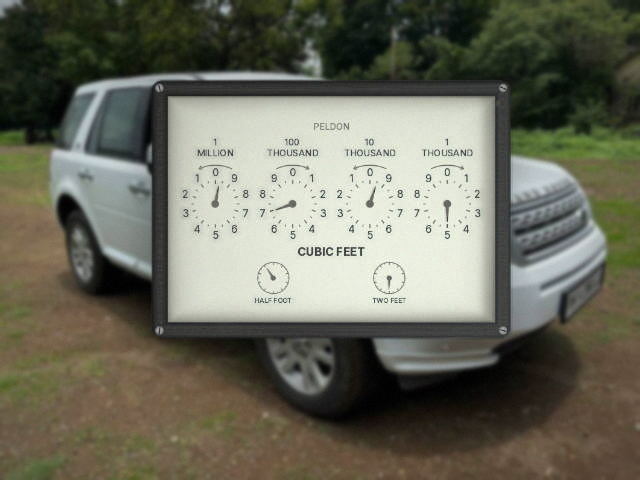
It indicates 969500 ft³
